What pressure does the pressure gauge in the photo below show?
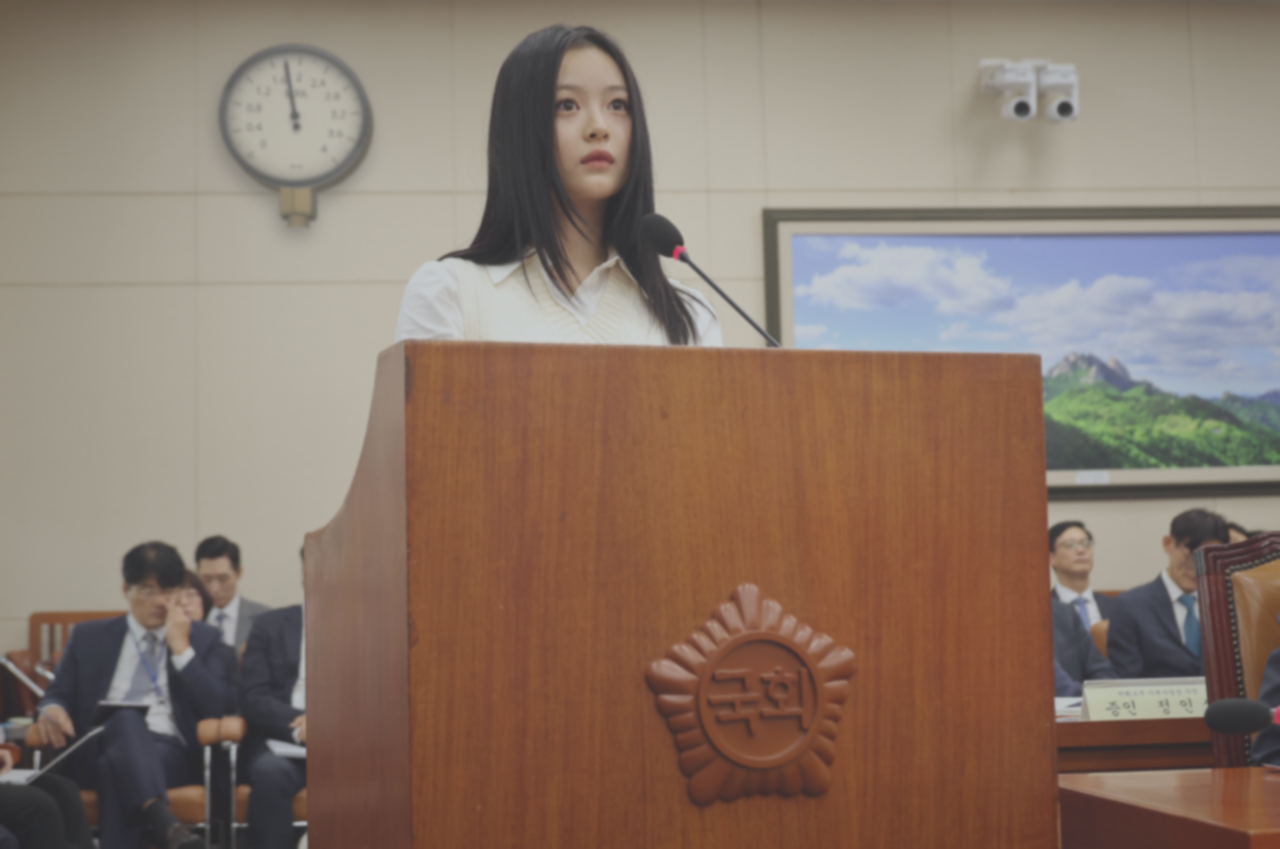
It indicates 1.8 MPa
